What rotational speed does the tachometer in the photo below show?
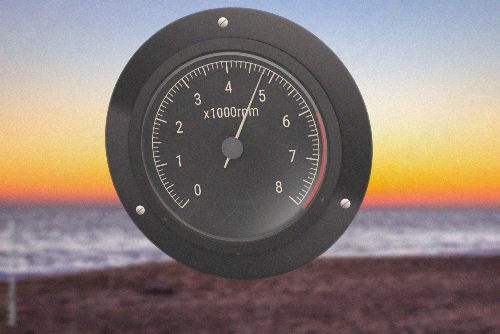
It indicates 4800 rpm
